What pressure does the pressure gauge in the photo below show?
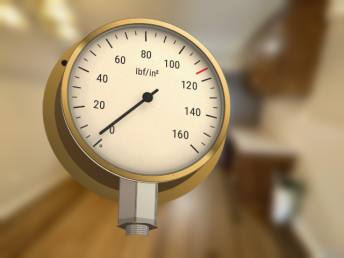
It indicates 2.5 psi
